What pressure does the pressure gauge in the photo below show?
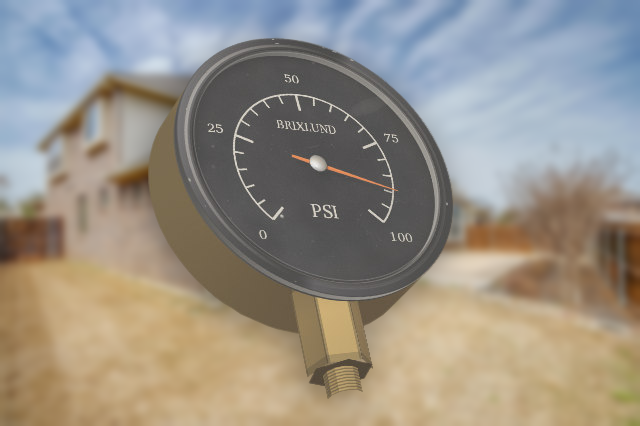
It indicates 90 psi
